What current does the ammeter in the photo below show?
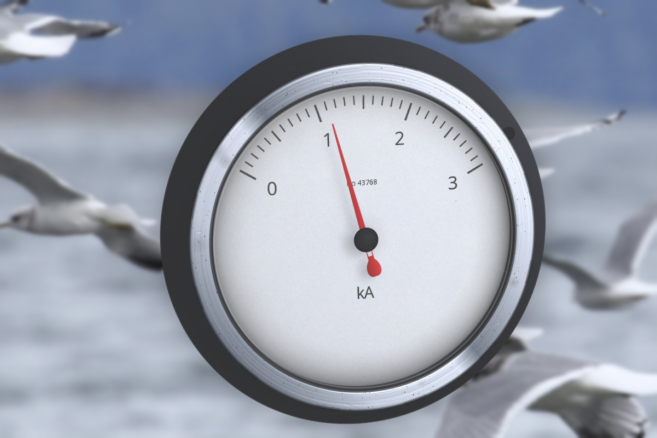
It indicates 1.1 kA
